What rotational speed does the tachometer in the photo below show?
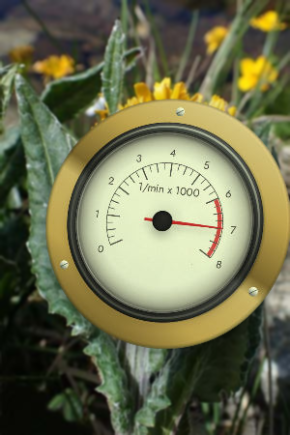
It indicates 7000 rpm
